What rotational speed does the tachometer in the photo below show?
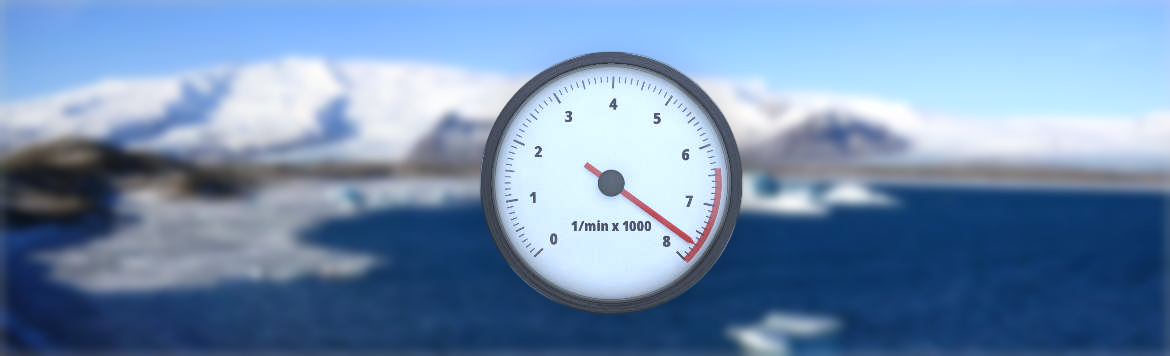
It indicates 7700 rpm
